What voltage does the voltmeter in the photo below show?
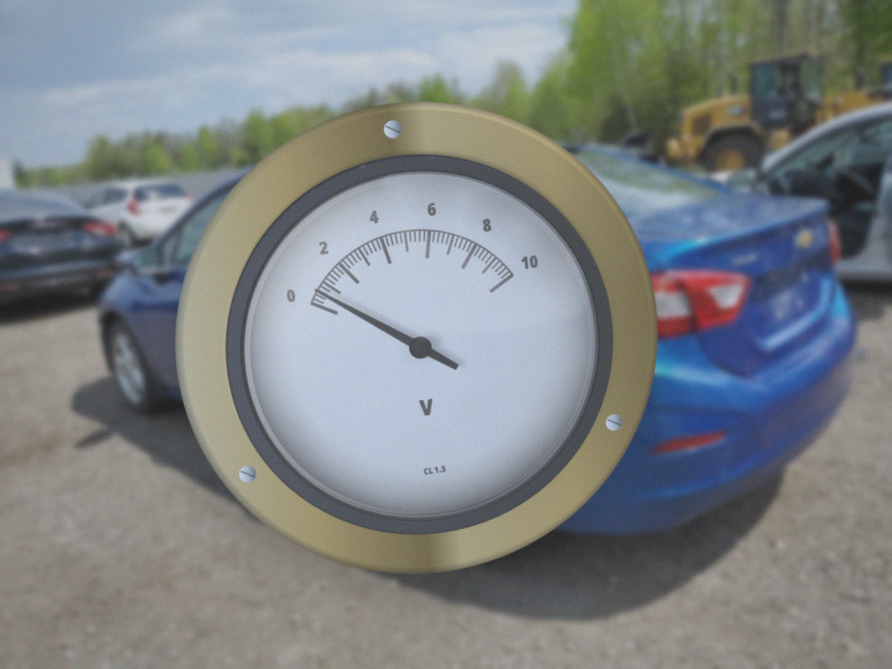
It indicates 0.6 V
